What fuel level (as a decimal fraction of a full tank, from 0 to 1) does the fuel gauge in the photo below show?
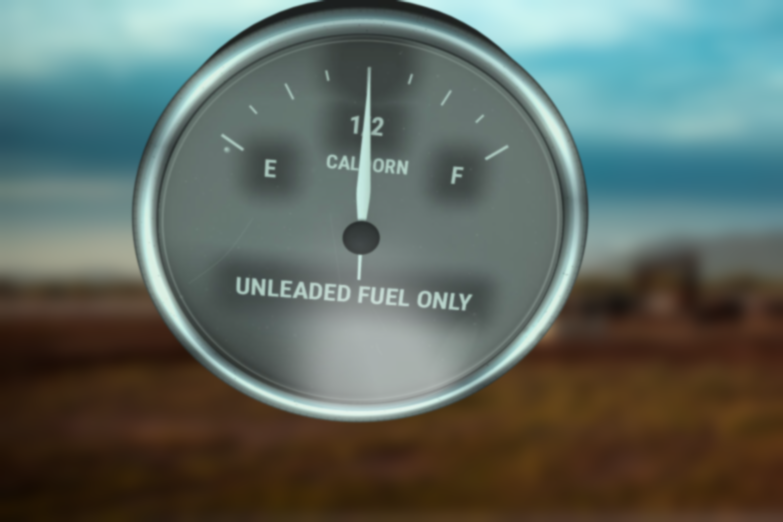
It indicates 0.5
